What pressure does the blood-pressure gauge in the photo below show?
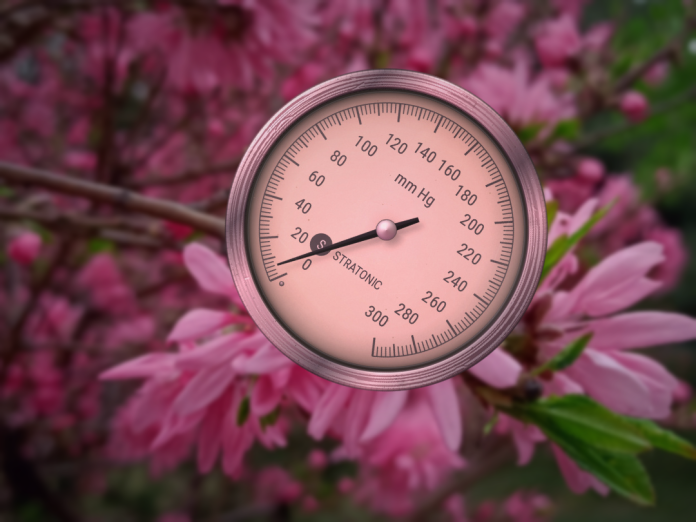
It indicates 6 mmHg
